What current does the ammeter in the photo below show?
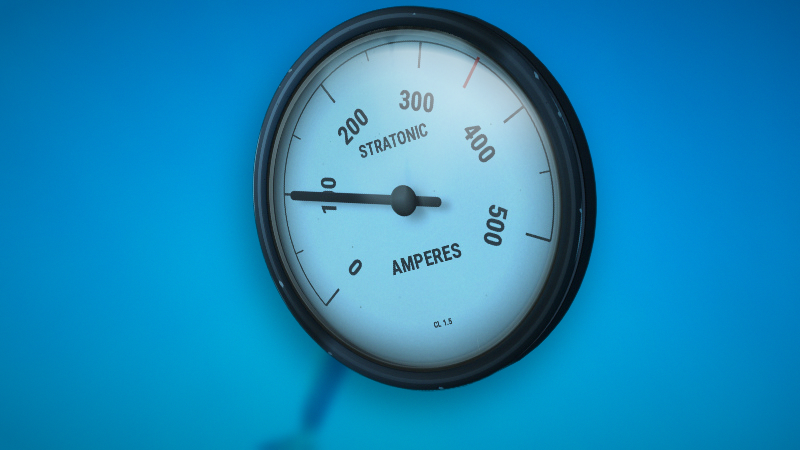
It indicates 100 A
